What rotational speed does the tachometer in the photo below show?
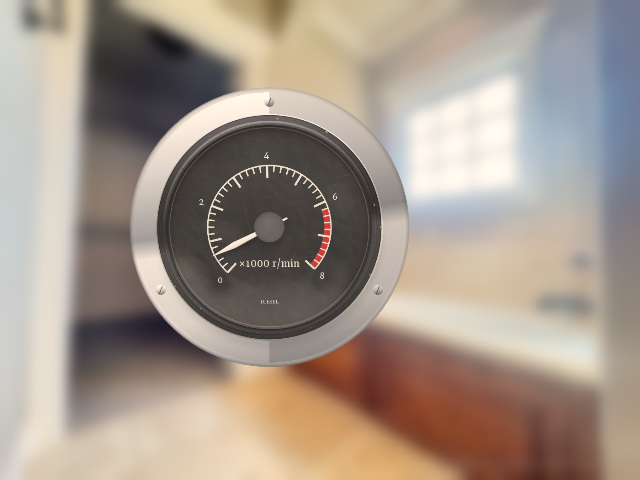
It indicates 600 rpm
